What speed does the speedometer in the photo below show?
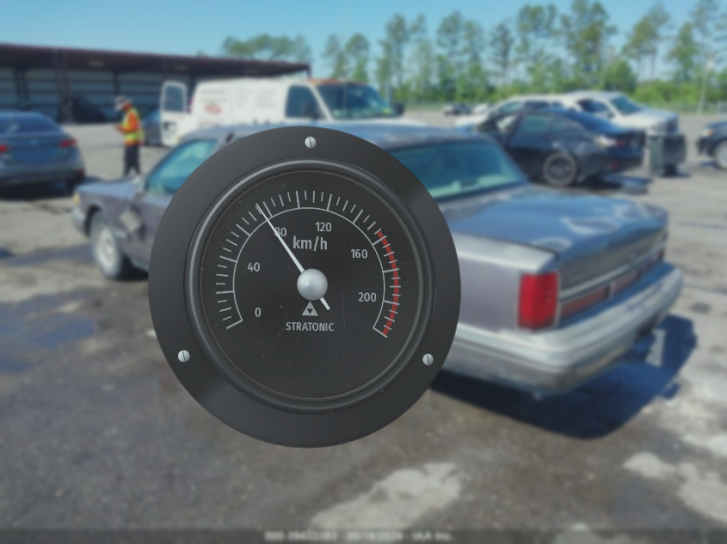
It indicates 75 km/h
